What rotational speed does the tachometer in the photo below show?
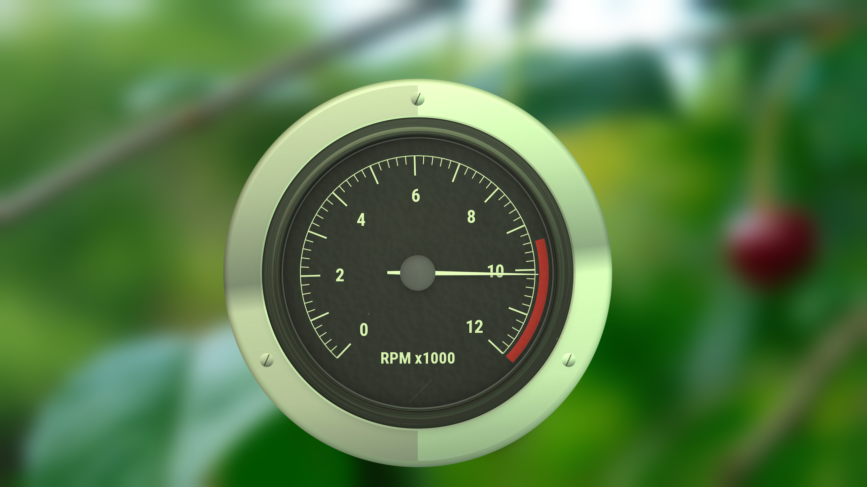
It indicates 10100 rpm
